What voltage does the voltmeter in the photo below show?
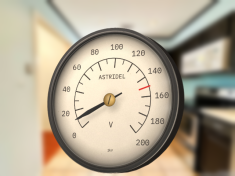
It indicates 10 V
